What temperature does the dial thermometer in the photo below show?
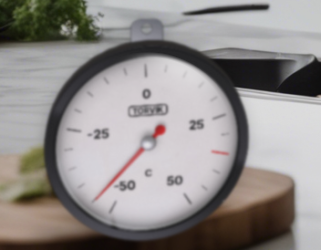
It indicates -45 °C
